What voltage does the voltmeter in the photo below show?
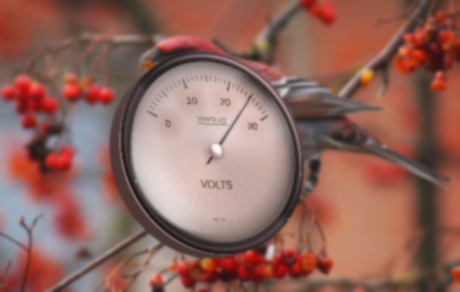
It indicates 25 V
